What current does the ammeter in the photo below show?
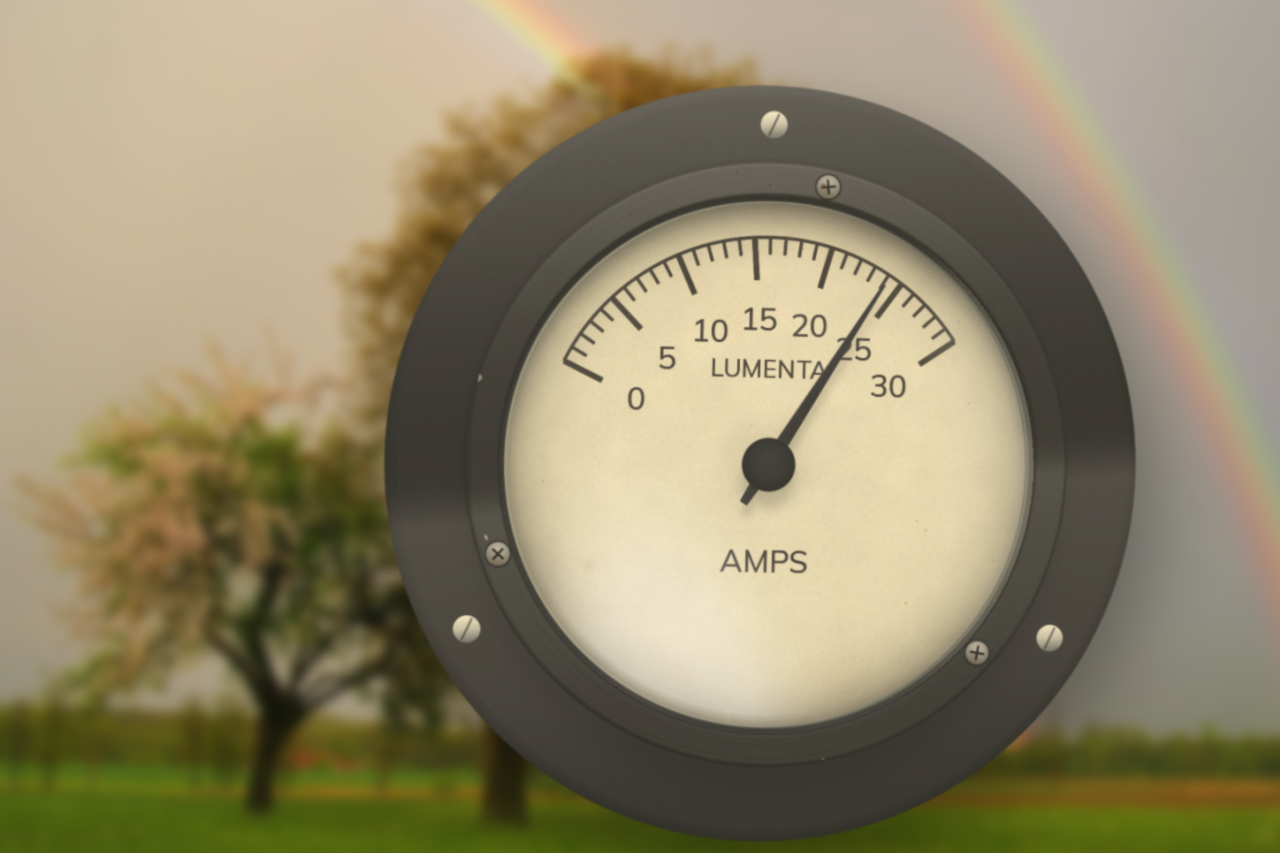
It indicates 24 A
